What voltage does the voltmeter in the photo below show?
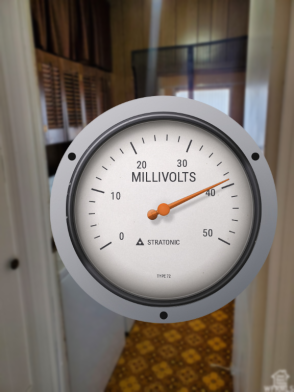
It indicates 39 mV
